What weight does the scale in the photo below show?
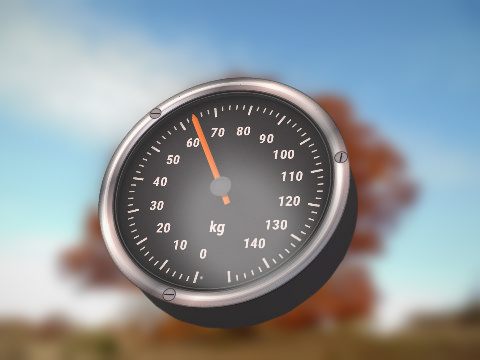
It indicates 64 kg
